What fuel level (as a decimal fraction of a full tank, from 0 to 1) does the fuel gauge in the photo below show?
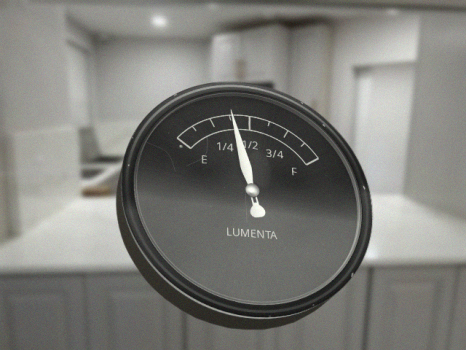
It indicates 0.375
